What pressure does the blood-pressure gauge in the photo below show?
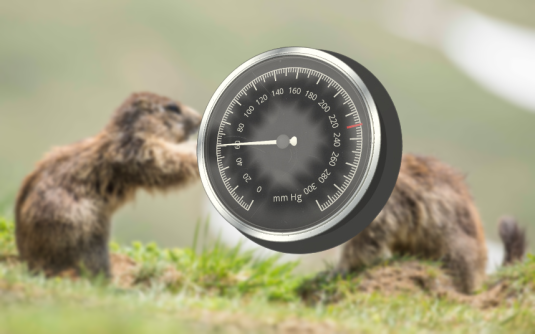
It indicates 60 mmHg
